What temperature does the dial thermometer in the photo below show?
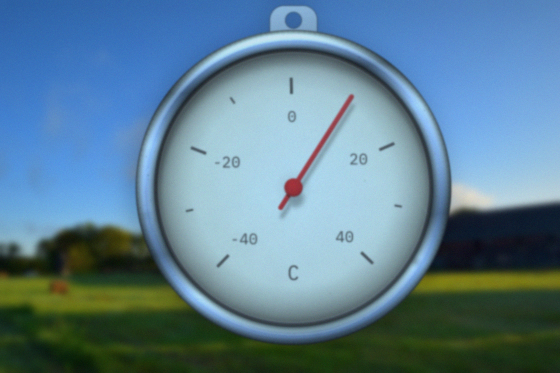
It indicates 10 °C
